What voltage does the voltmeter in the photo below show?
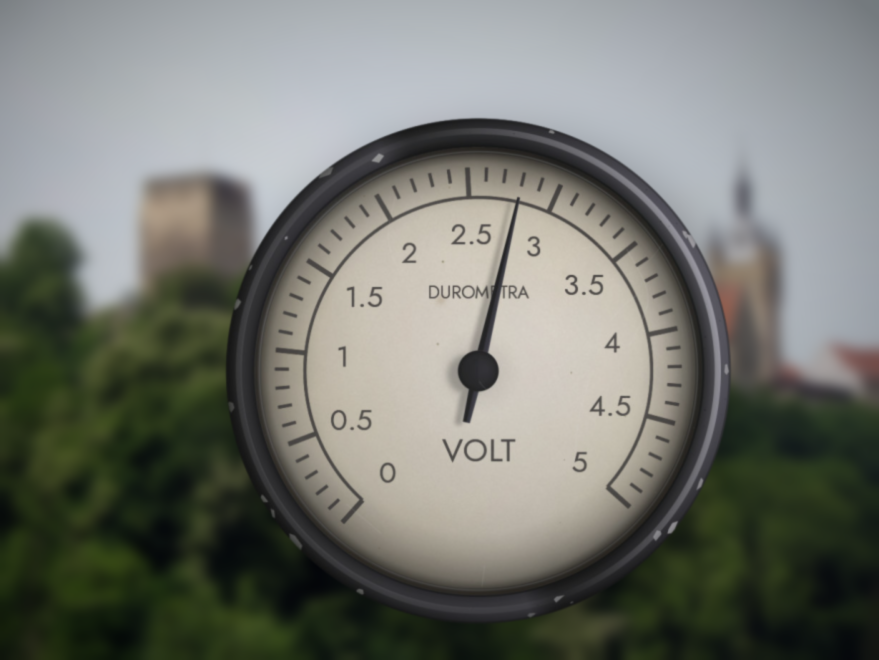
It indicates 2.8 V
